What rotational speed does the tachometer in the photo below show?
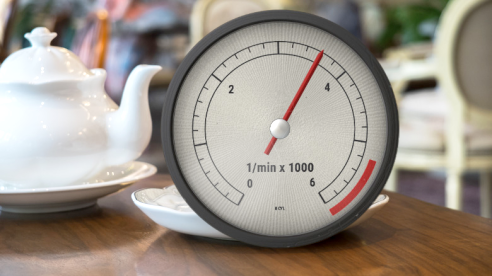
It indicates 3600 rpm
